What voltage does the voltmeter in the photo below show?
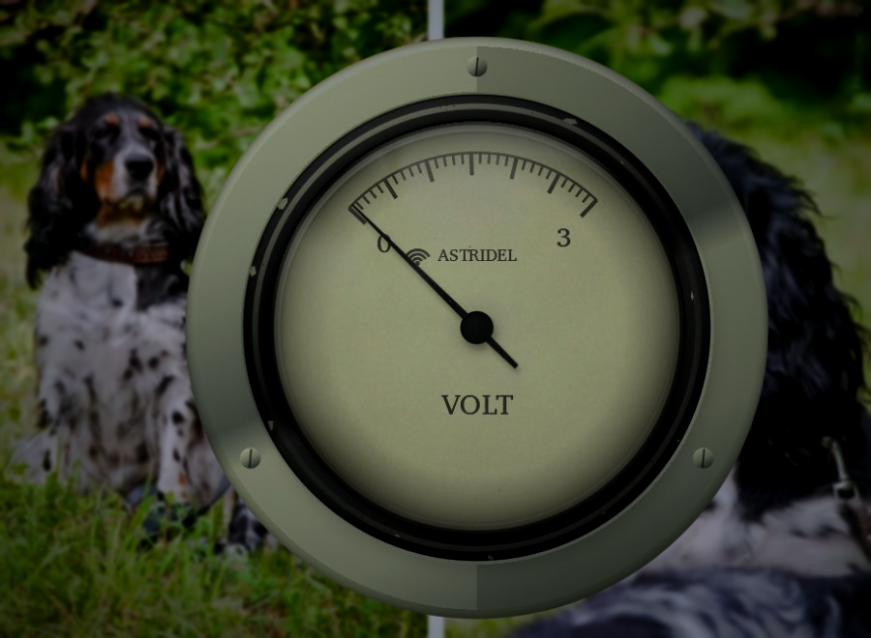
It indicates 0.05 V
